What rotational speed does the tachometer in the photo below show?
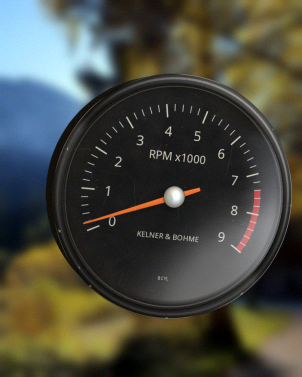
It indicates 200 rpm
